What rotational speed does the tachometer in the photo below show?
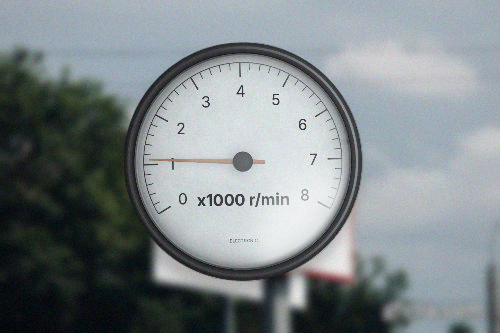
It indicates 1100 rpm
